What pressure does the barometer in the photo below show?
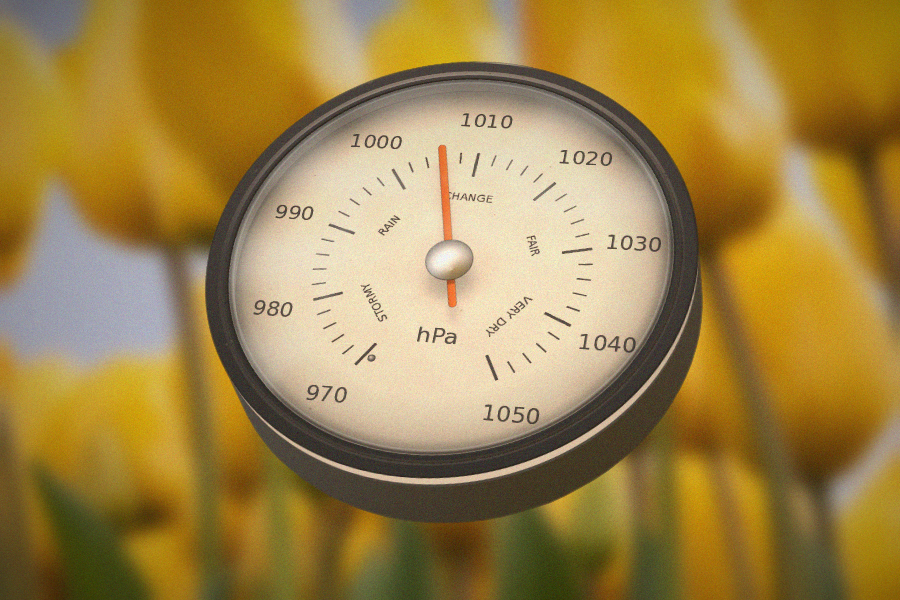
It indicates 1006 hPa
